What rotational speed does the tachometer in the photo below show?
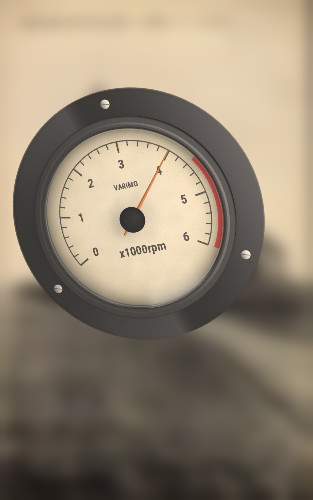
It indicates 4000 rpm
